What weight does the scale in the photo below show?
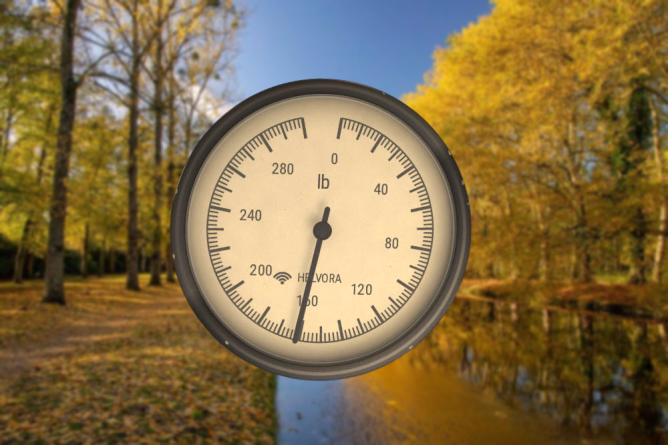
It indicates 162 lb
